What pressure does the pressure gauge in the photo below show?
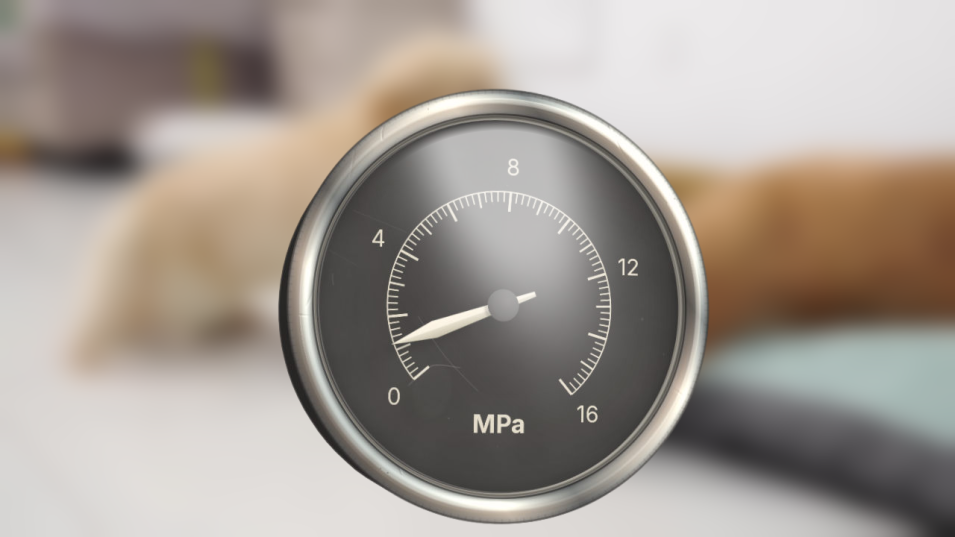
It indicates 1.2 MPa
